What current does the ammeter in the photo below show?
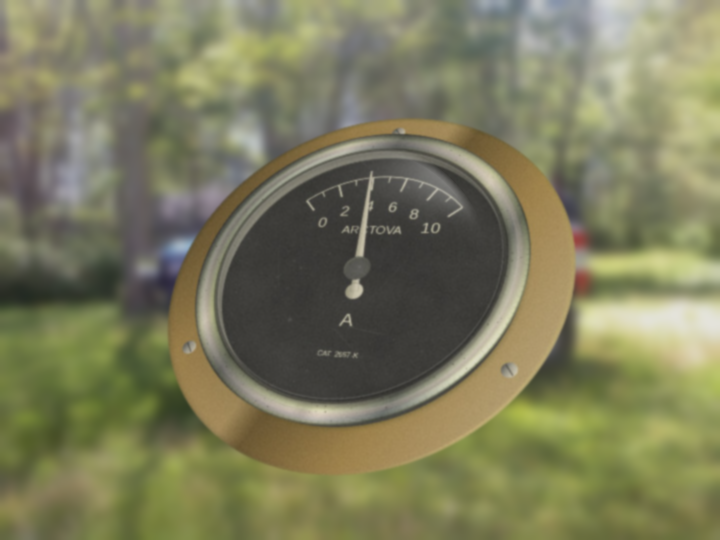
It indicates 4 A
